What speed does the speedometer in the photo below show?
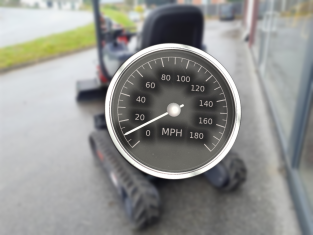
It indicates 10 mph
